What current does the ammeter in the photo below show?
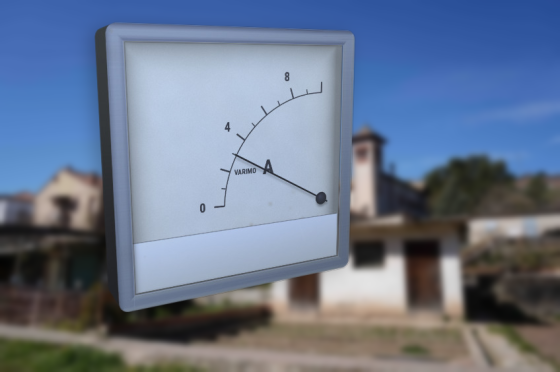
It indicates 3 A
